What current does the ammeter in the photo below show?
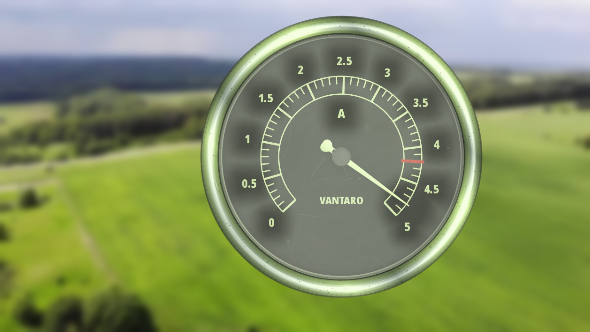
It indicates 4.8 A
